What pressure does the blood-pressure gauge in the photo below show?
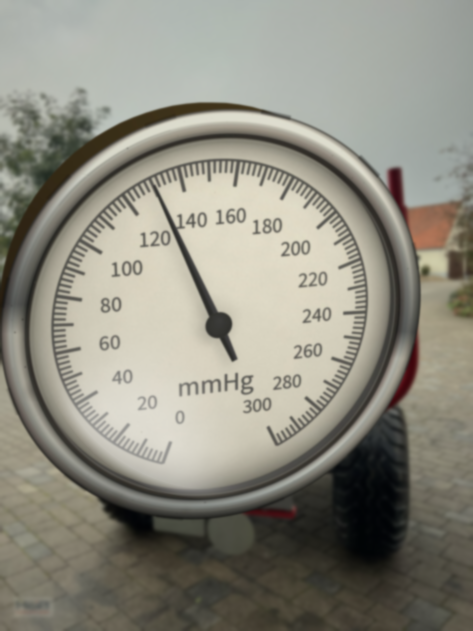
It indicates 130 mmHg
